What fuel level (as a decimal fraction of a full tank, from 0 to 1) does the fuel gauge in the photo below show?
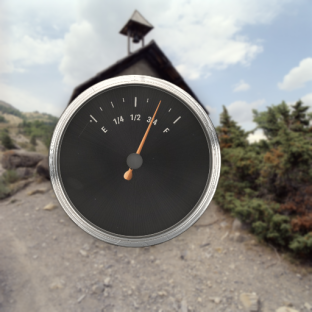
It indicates 0.75
